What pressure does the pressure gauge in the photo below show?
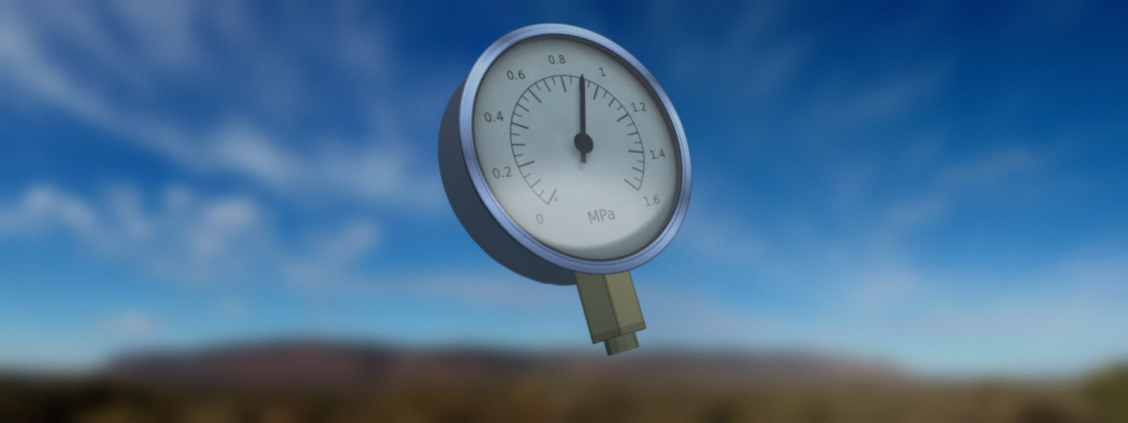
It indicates 0.9 MPa
